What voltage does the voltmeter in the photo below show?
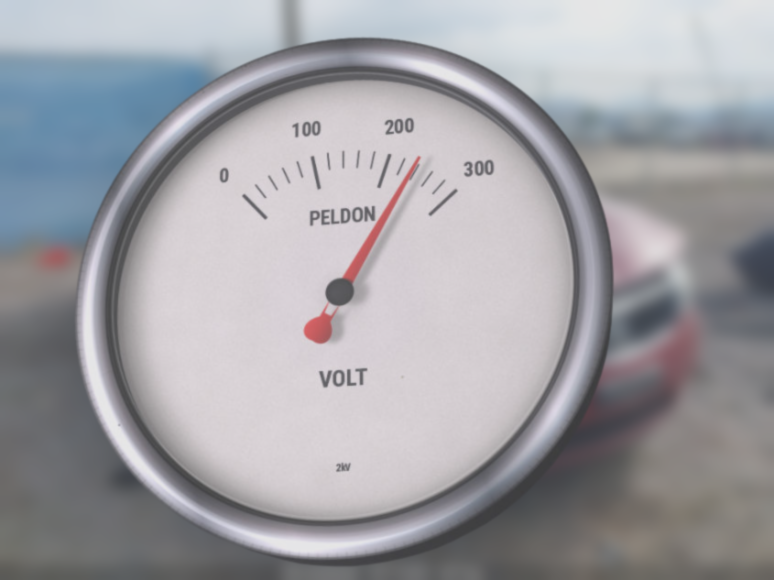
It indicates 240 V
